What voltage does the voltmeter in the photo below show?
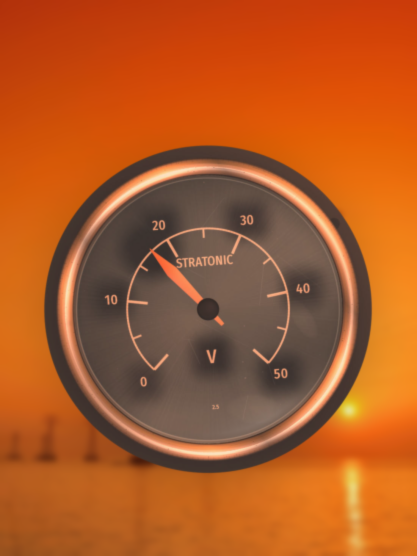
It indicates 17.5 V
